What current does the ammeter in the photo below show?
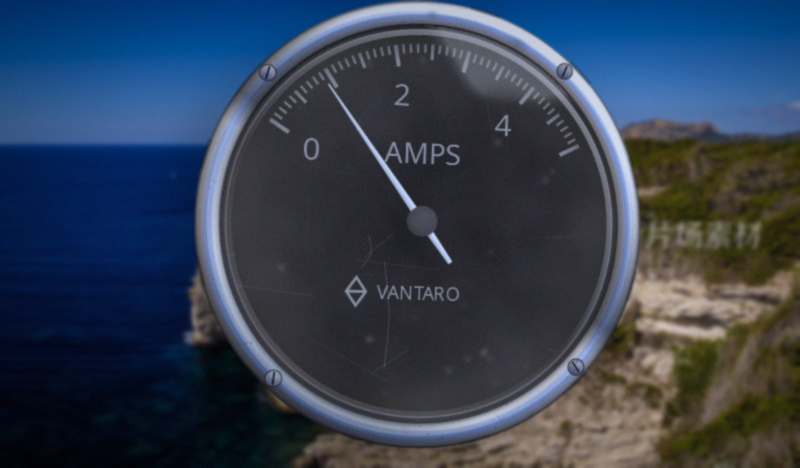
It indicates 0.9 A
